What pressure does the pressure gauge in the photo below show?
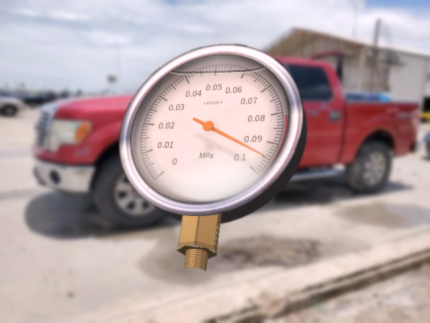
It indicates 0.095 MPa
